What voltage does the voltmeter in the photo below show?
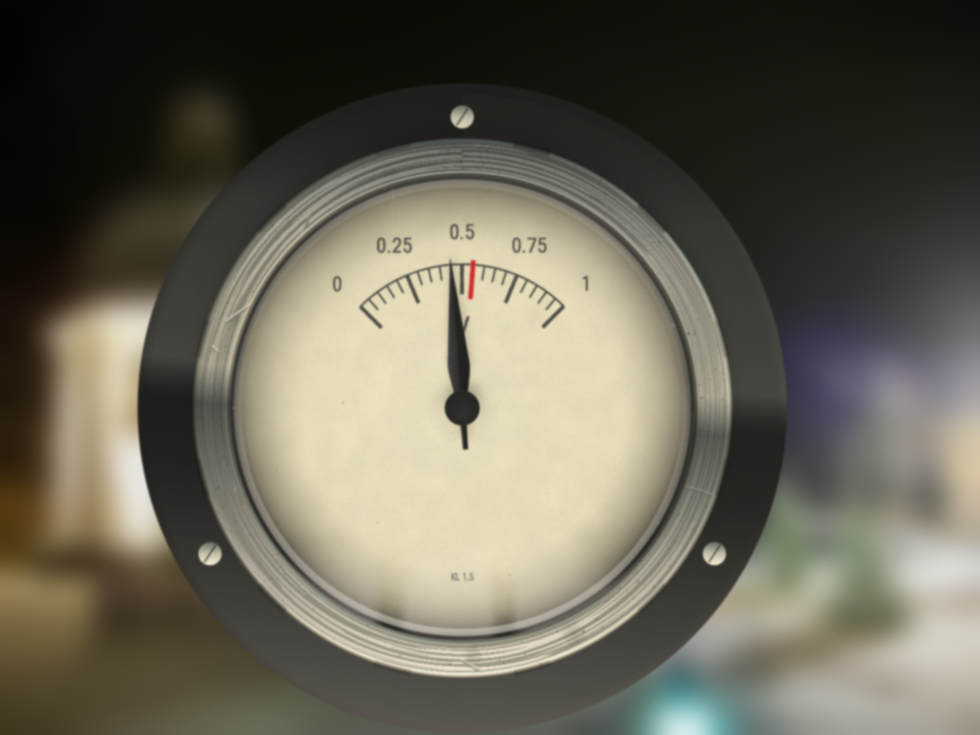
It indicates 0.45 V
